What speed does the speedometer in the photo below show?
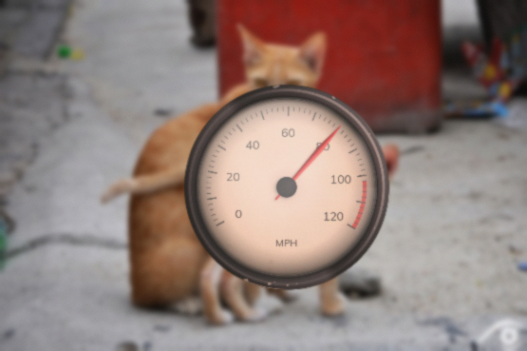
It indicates 80 mph
